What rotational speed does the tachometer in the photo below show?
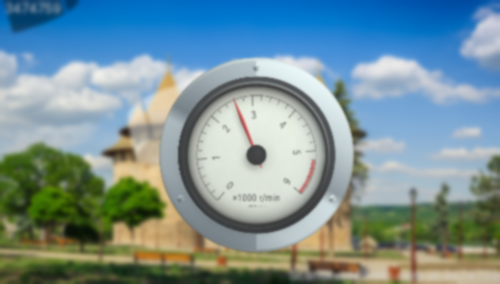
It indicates 2600 rpm
